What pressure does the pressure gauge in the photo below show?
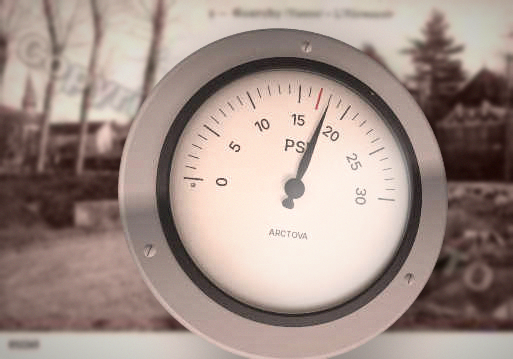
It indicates 18 psi
